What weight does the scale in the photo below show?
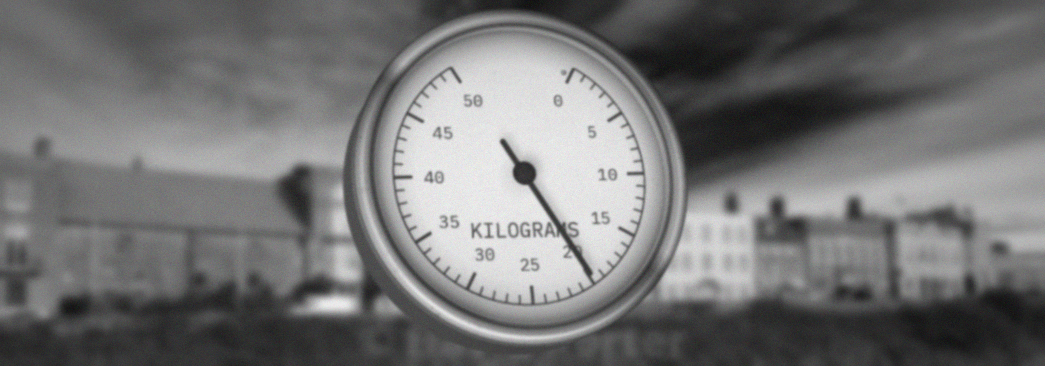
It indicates 20 kg
